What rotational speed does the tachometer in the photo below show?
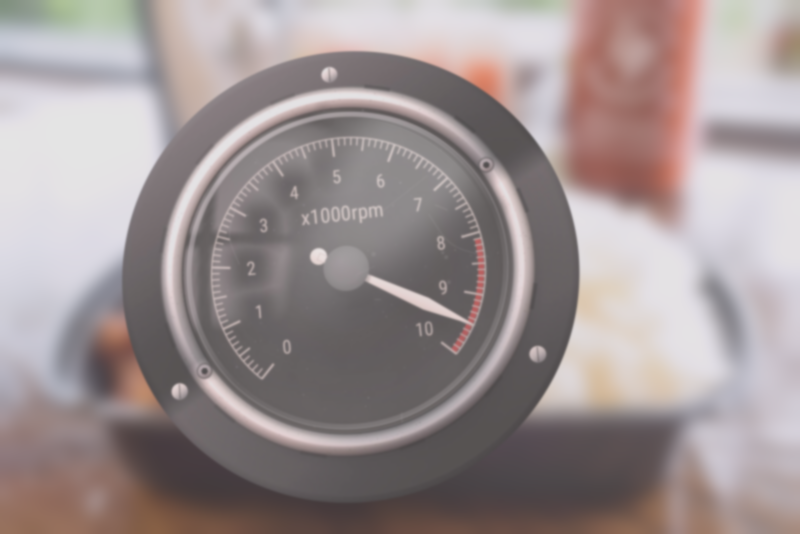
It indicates 9500 rpm
